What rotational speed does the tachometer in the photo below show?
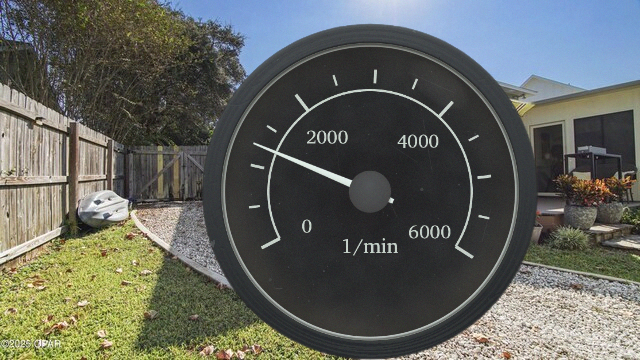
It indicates 1250 rpm
